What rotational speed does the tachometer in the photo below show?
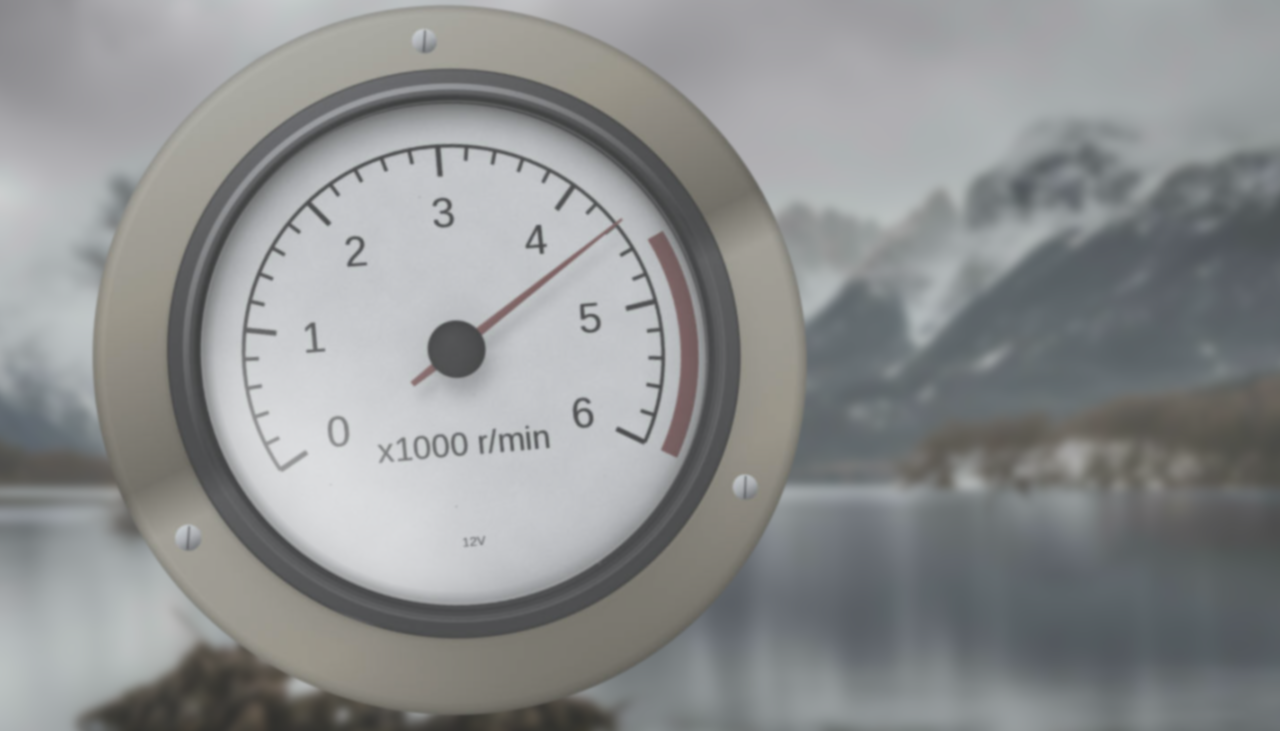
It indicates 4400 rpm
